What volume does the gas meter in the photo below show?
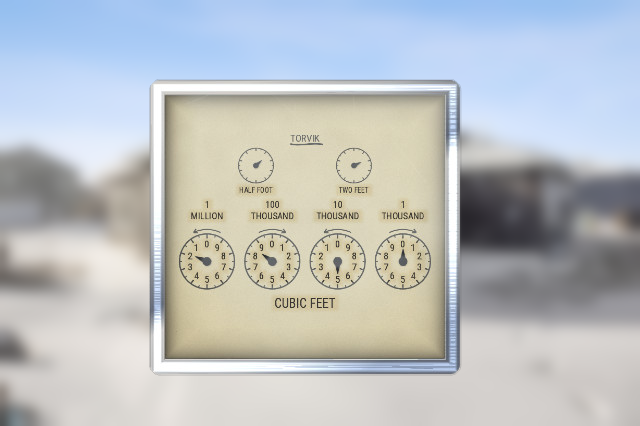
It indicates 185000 ft³
